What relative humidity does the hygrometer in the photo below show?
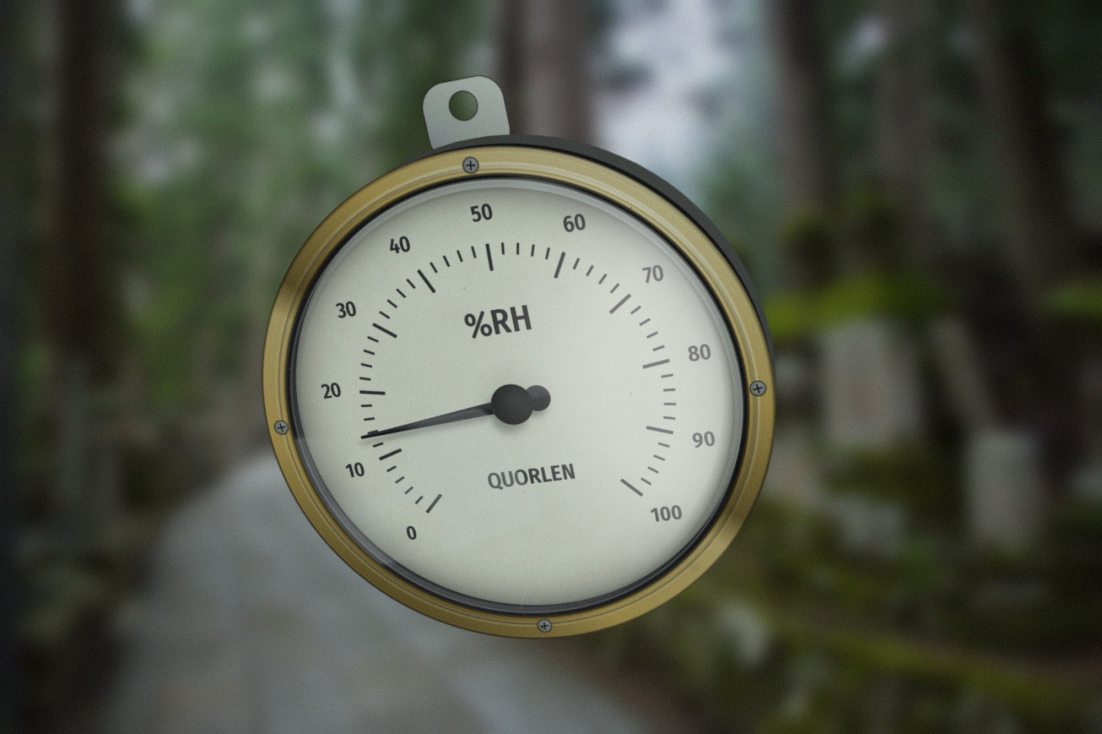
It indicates 14 %
